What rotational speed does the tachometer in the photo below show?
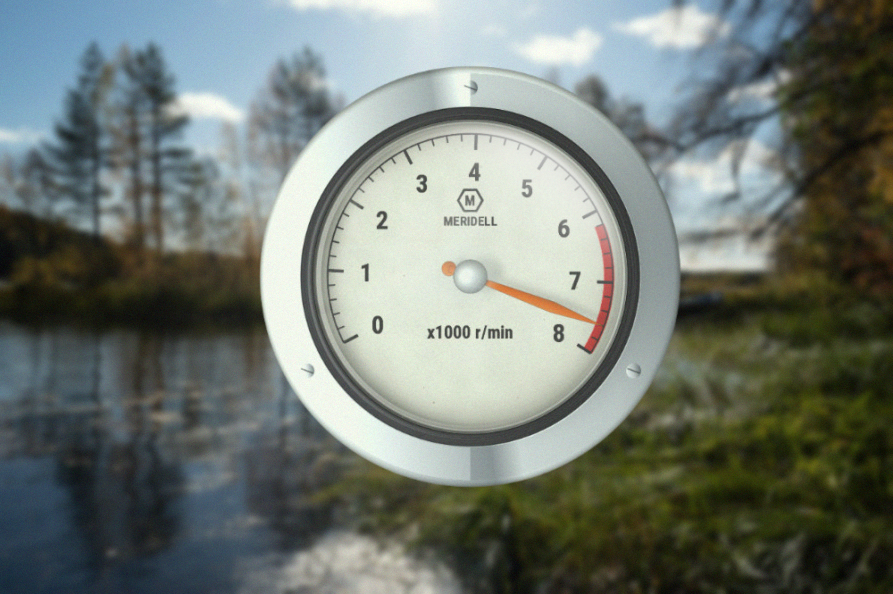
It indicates 7600 rpm
